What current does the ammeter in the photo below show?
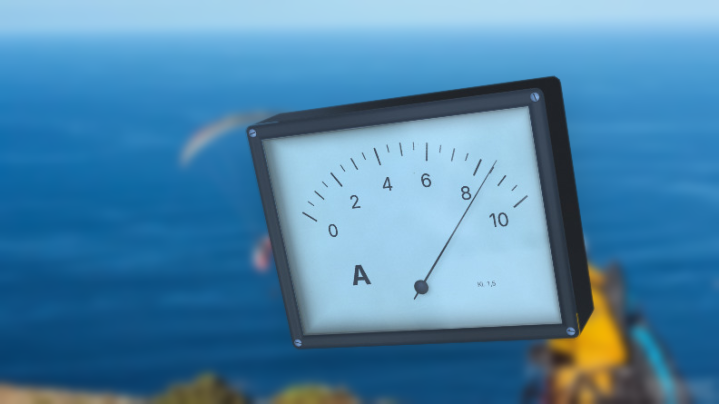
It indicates 8.5 A
